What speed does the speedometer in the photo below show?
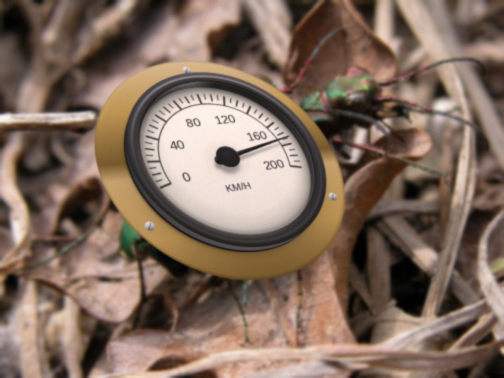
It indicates 175 km/h
